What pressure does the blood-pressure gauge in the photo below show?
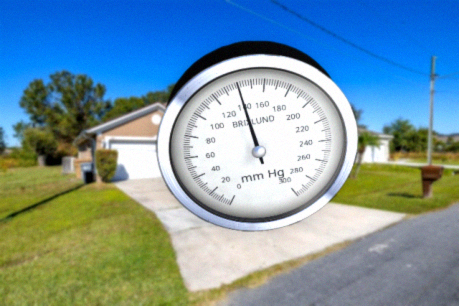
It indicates 140 mmHg
